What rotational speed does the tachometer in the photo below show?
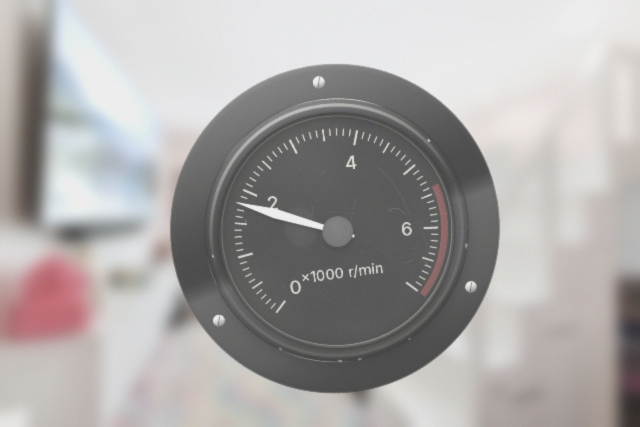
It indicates 1800 rpm
